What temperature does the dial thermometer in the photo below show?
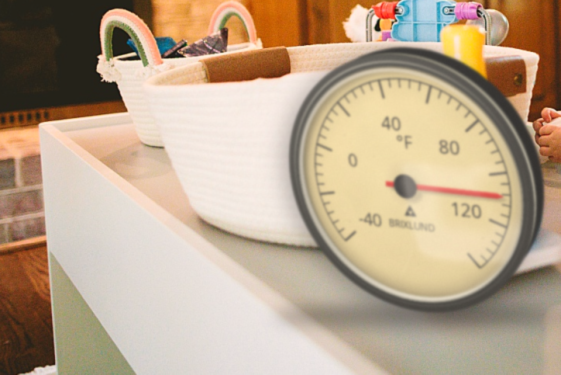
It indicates 108 °F
